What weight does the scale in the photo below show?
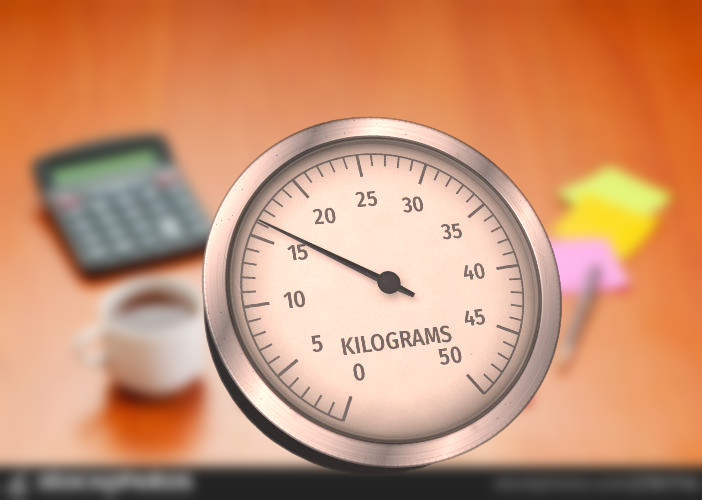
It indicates 16 kg
